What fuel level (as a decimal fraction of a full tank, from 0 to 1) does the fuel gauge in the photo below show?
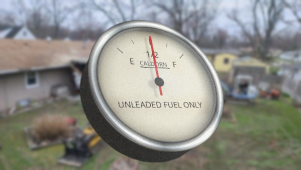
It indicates 0.5
